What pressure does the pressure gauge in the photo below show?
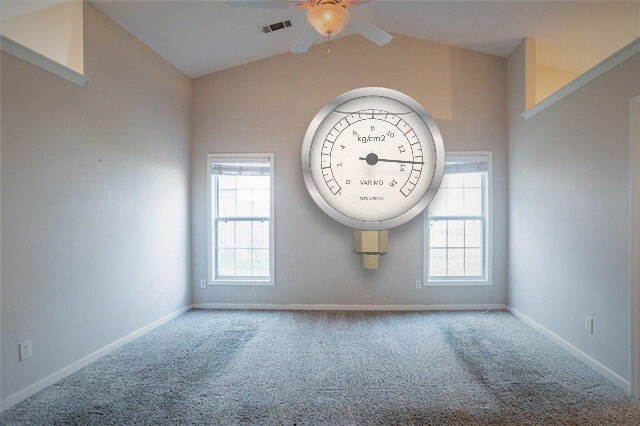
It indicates 13.5 kg/cm²
